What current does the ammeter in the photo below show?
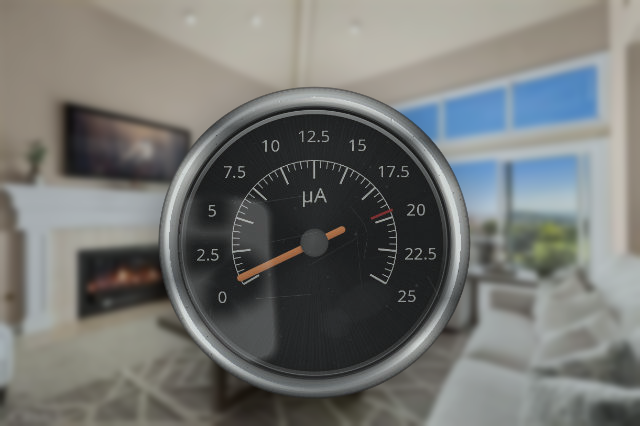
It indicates 0.5 µA
